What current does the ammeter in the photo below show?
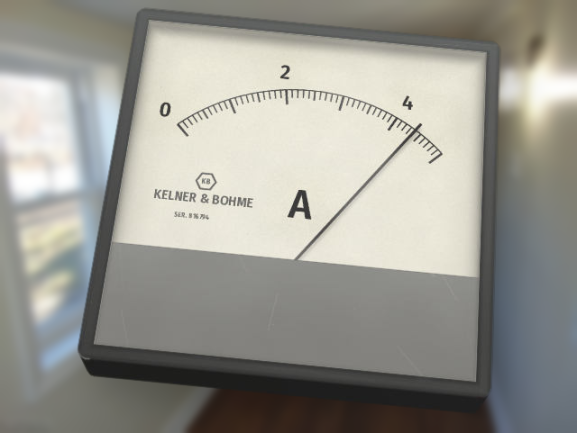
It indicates 4.4 A
